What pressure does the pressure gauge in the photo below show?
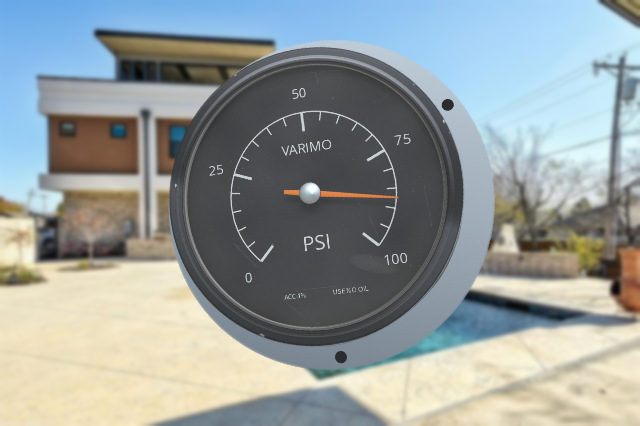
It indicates 87.5 psi
